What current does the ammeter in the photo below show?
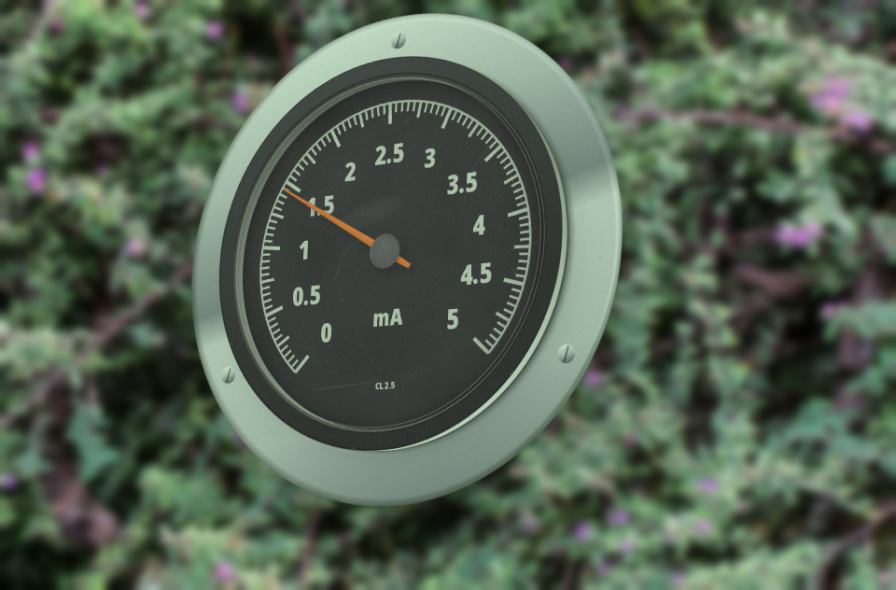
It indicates 1.45 mA
